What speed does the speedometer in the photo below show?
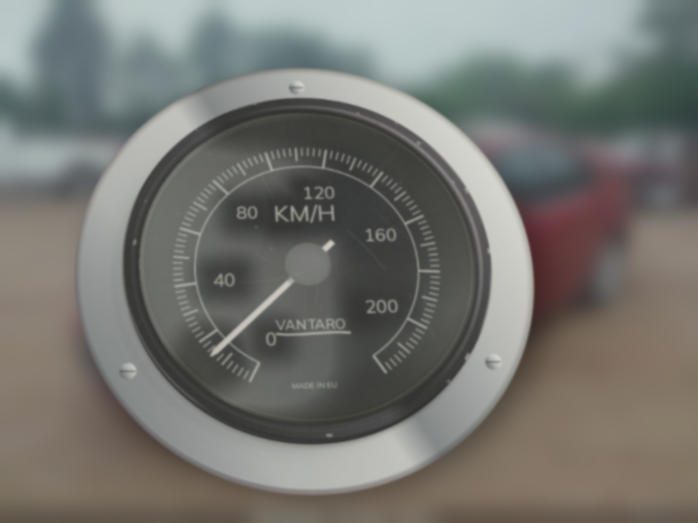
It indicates 14 km/h
